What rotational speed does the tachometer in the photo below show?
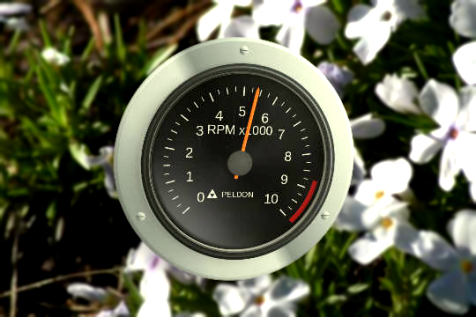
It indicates 5375 rpm
